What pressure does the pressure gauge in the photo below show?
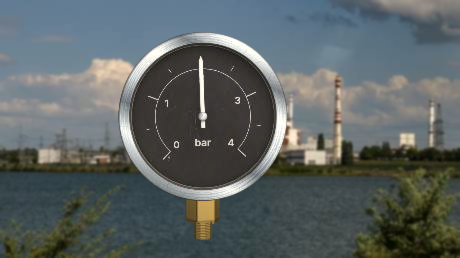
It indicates 2 bar
